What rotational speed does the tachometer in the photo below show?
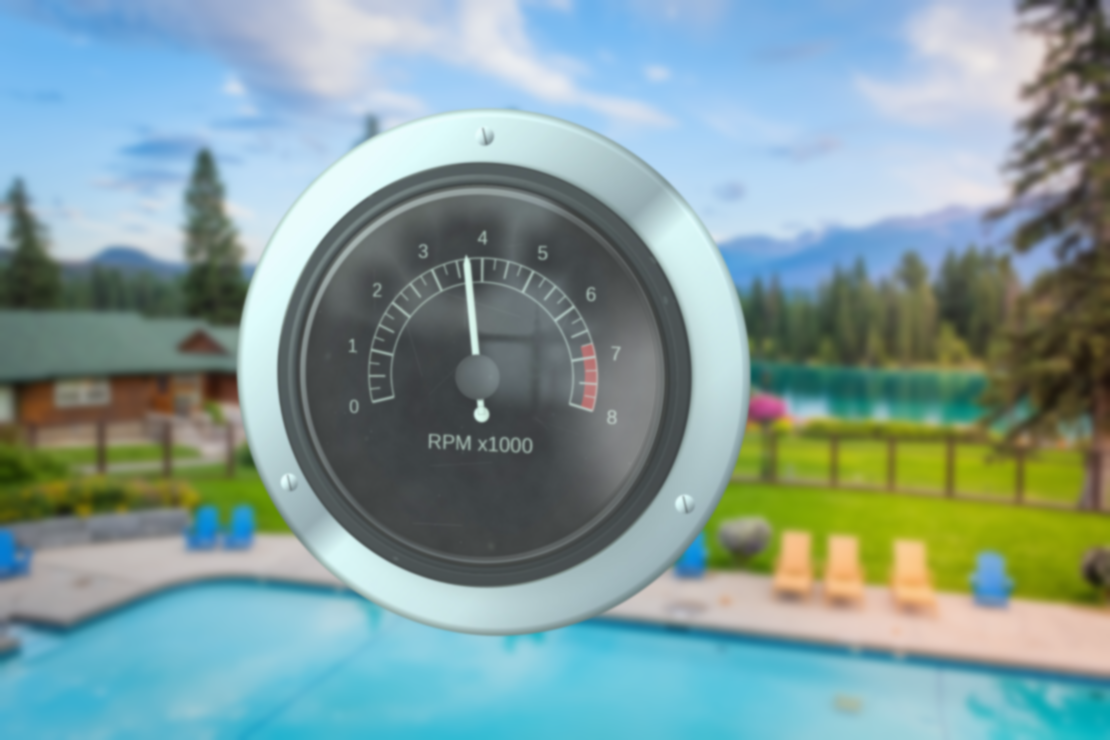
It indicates 3750 rpm
